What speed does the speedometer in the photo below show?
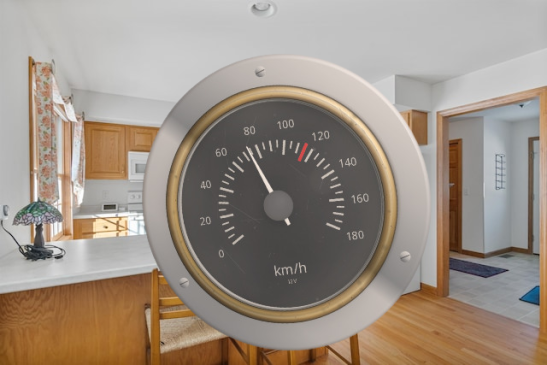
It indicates 75 km/h
